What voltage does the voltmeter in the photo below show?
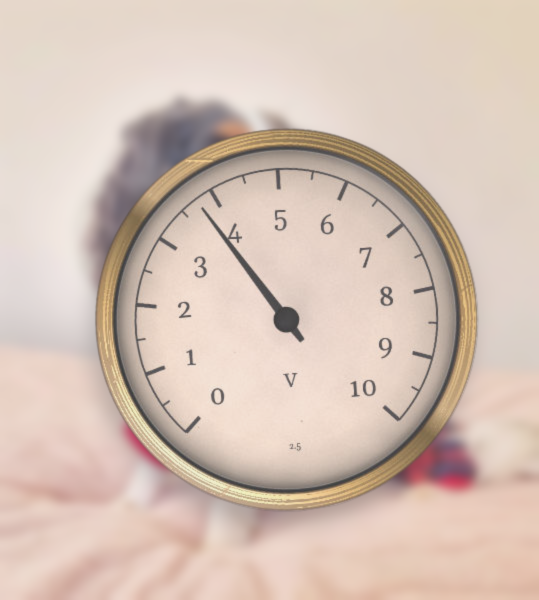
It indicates 3.75 V
